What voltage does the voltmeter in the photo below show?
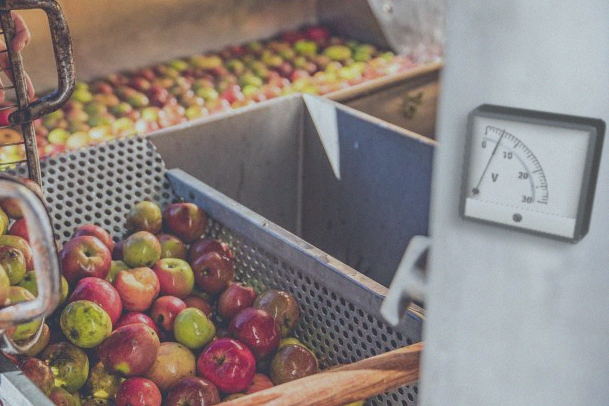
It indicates 5 V
